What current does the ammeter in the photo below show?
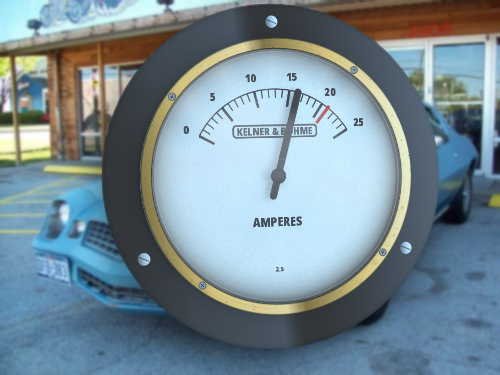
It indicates 16 A
